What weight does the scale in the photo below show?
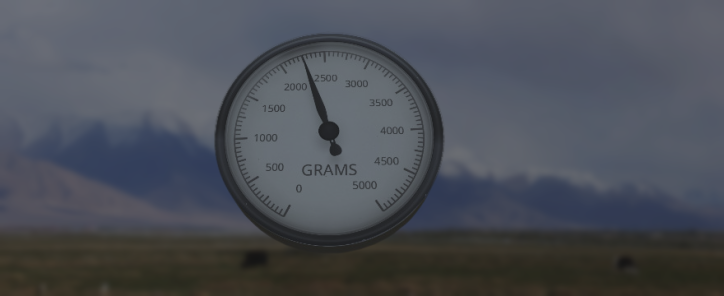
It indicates 2250 g
